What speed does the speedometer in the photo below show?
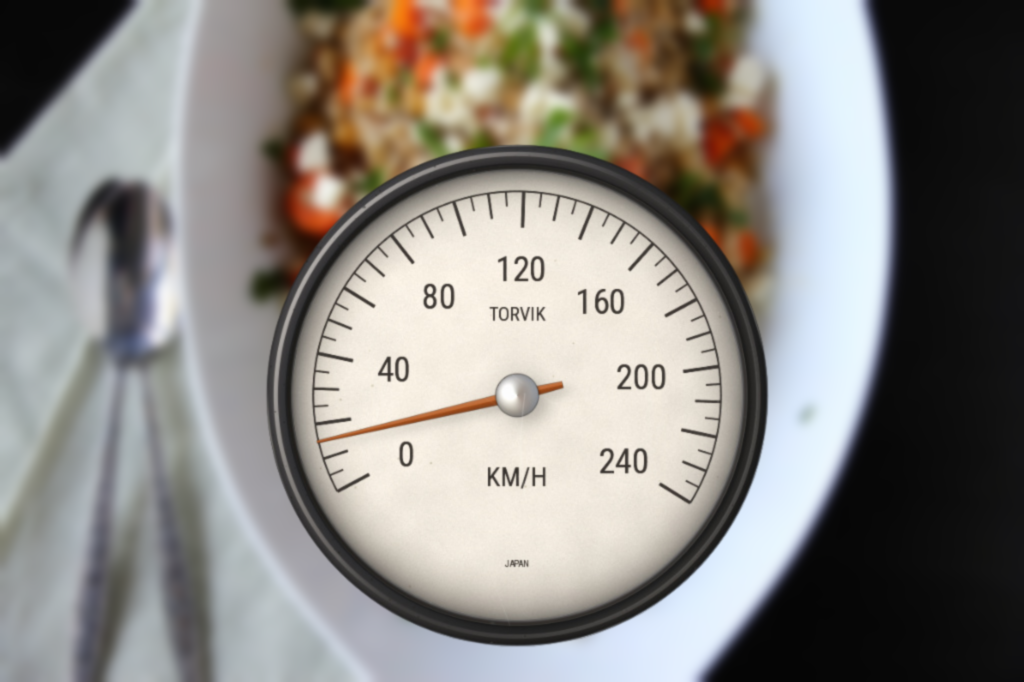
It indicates 15 km/h
